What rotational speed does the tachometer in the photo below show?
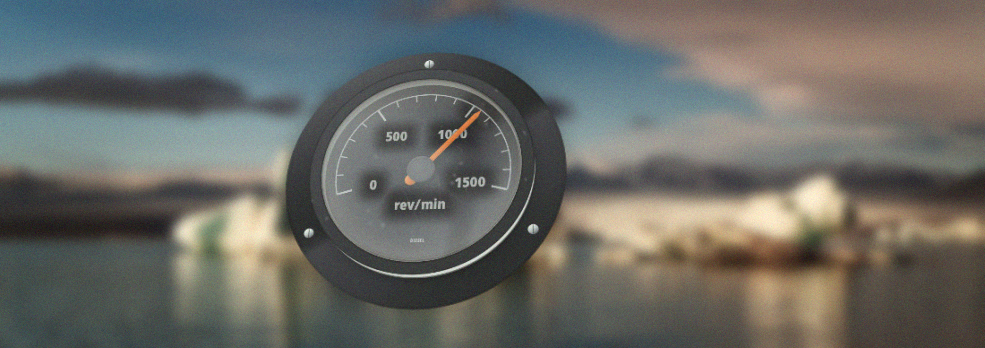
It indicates 1050 rpm
